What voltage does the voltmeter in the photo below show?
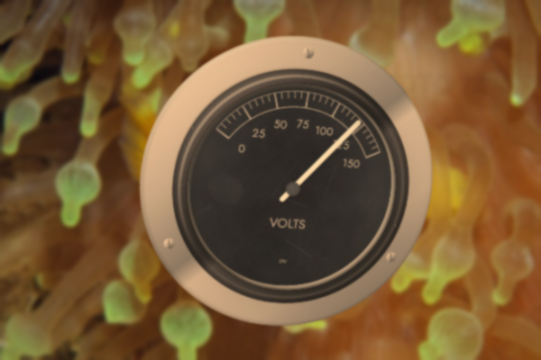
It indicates 120 V
